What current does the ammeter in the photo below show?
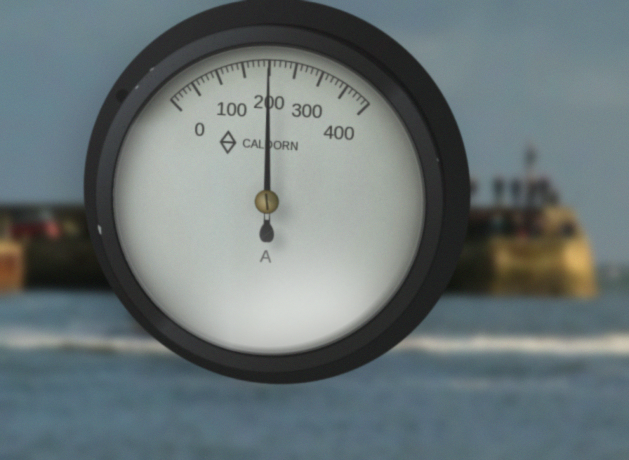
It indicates 200 A
